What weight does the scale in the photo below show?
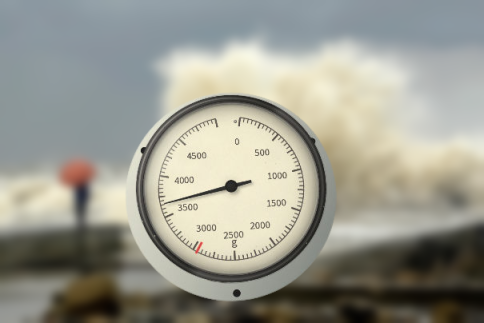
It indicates 3650 g
